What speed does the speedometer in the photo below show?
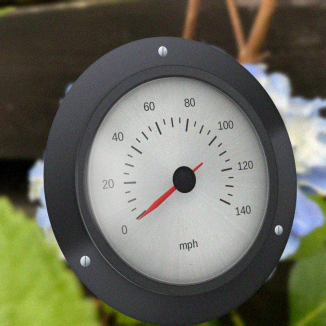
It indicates 0 mph
